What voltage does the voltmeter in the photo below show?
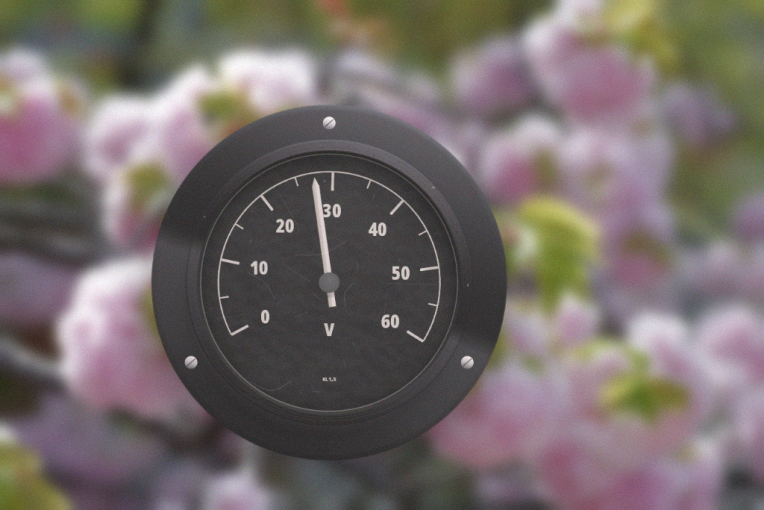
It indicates 27.5 V
